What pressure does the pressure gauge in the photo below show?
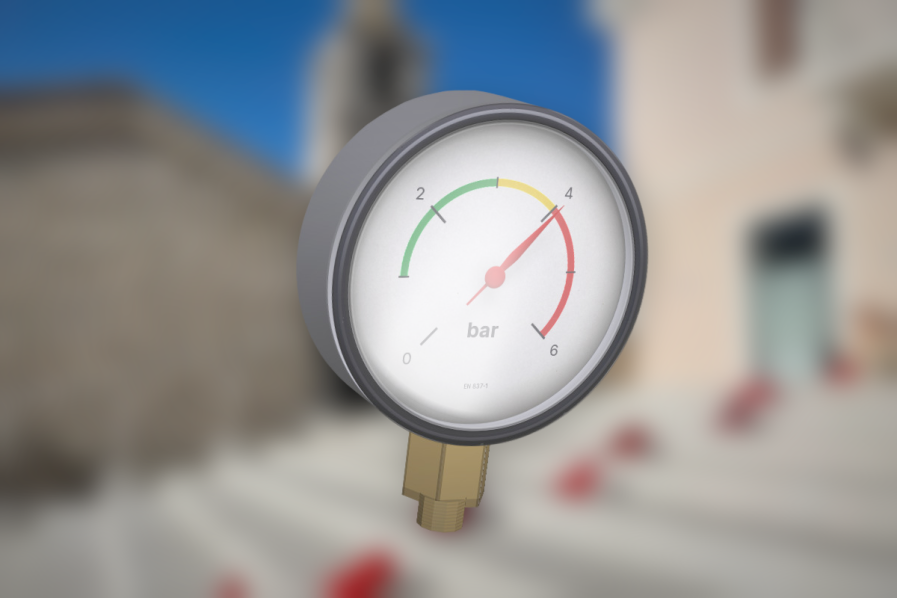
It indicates 4 bar
